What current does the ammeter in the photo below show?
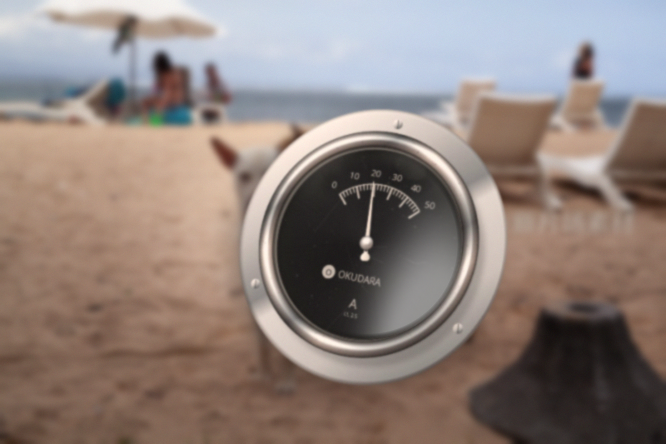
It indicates 20 A
